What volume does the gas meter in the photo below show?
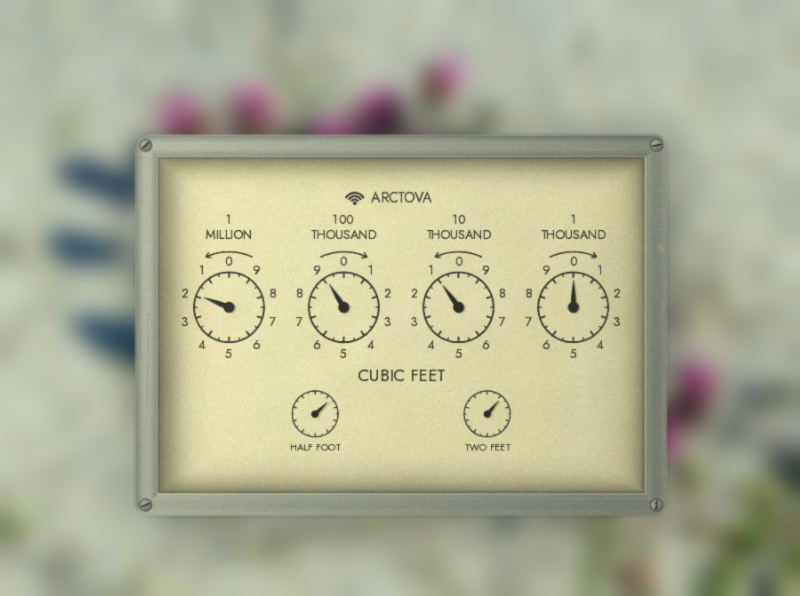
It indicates 191000 ft³
